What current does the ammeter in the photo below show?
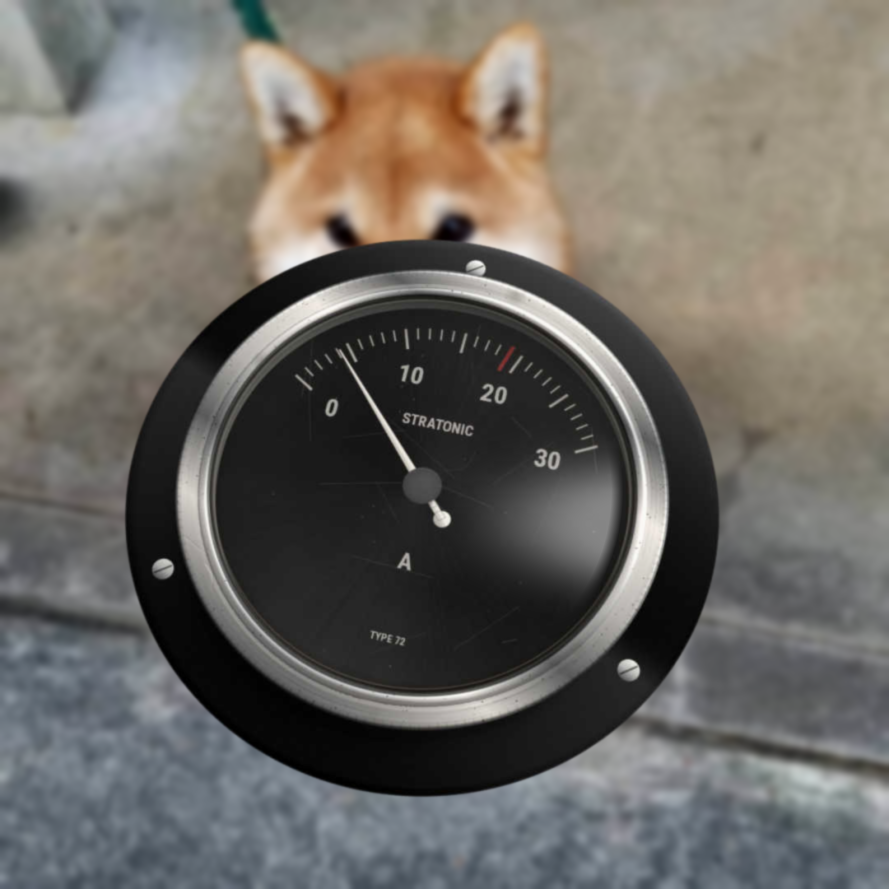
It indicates 4 A
